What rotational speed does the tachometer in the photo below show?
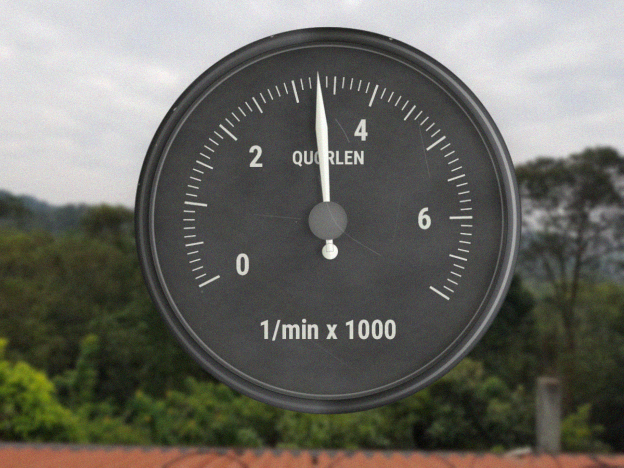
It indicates 3300 rpm
